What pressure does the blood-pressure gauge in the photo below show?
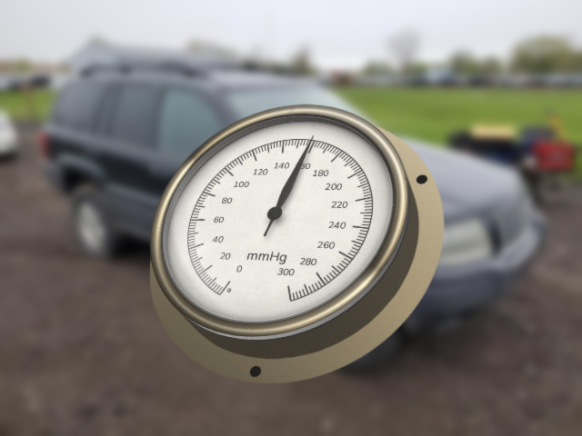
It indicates 160 mmHg
